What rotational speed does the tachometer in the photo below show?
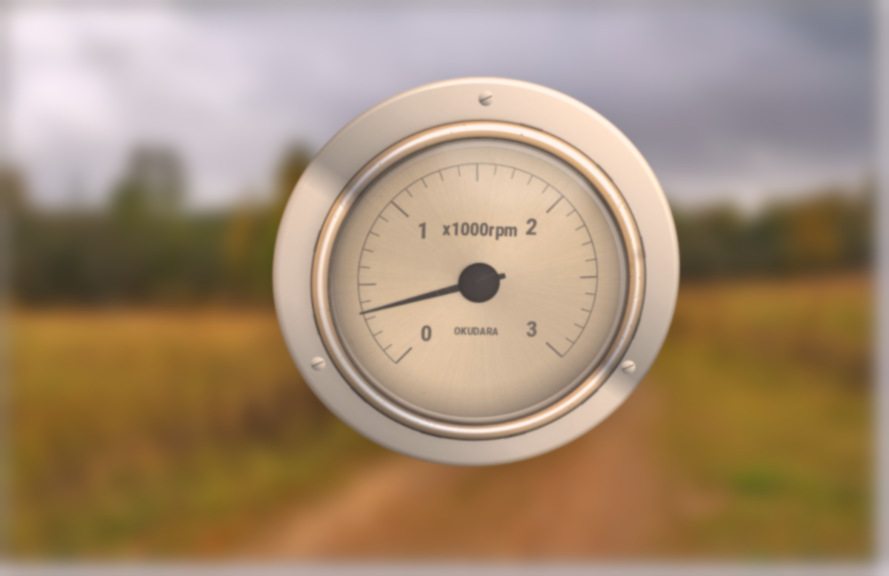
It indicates 350 rpm
